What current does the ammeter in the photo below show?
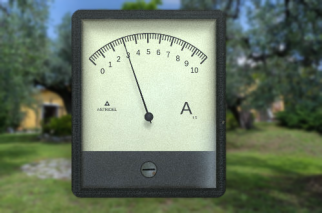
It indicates 3 A
